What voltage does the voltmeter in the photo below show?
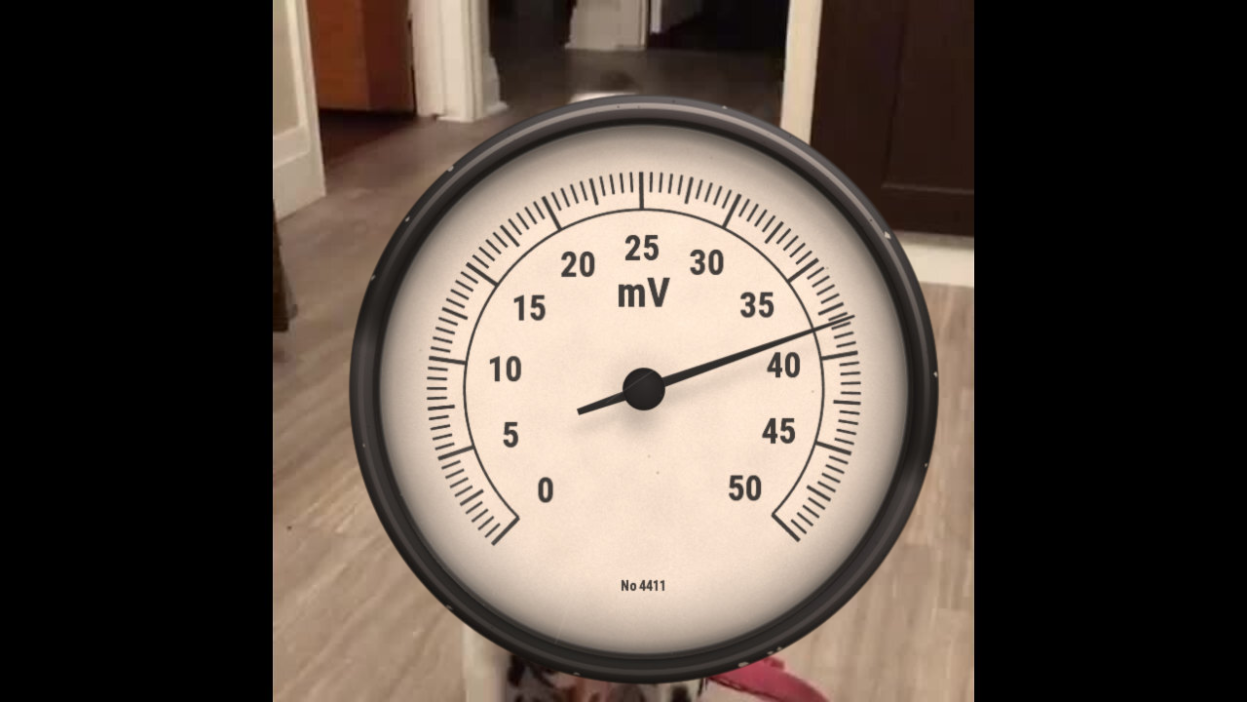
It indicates 38.25 mV
